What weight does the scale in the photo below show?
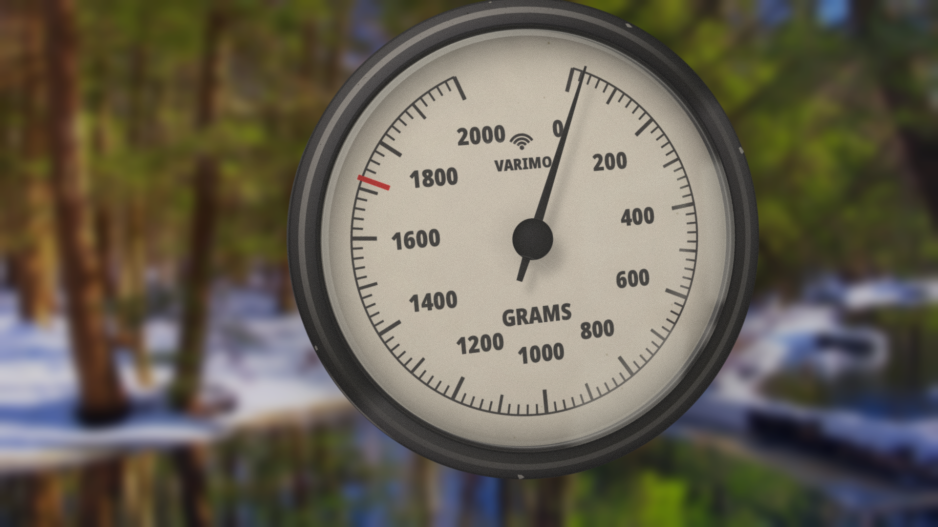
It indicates 20 g
